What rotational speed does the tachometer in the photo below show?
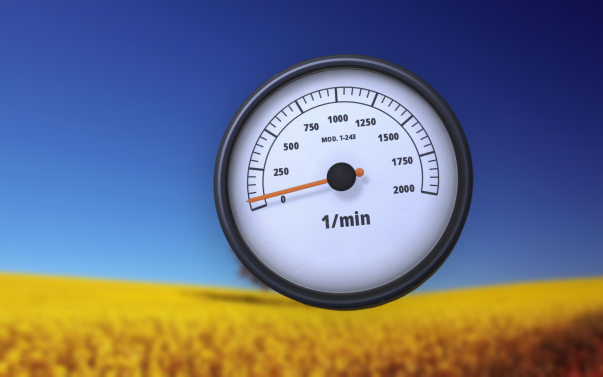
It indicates 50 rpm
